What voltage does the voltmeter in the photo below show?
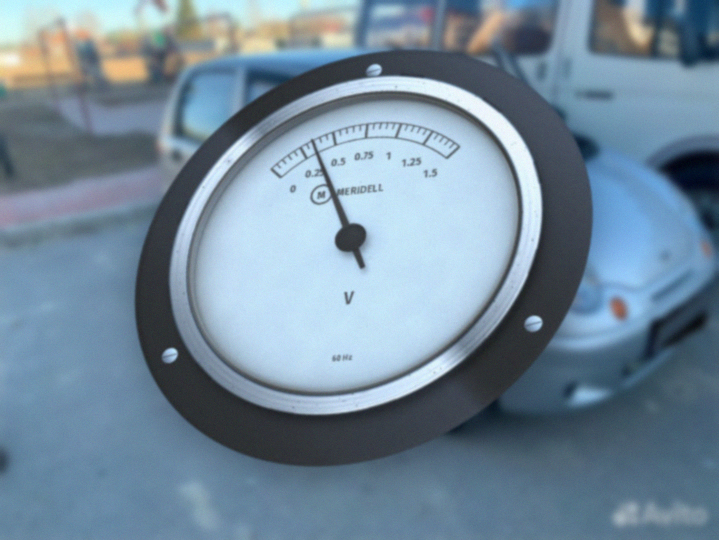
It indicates 0.35 V
